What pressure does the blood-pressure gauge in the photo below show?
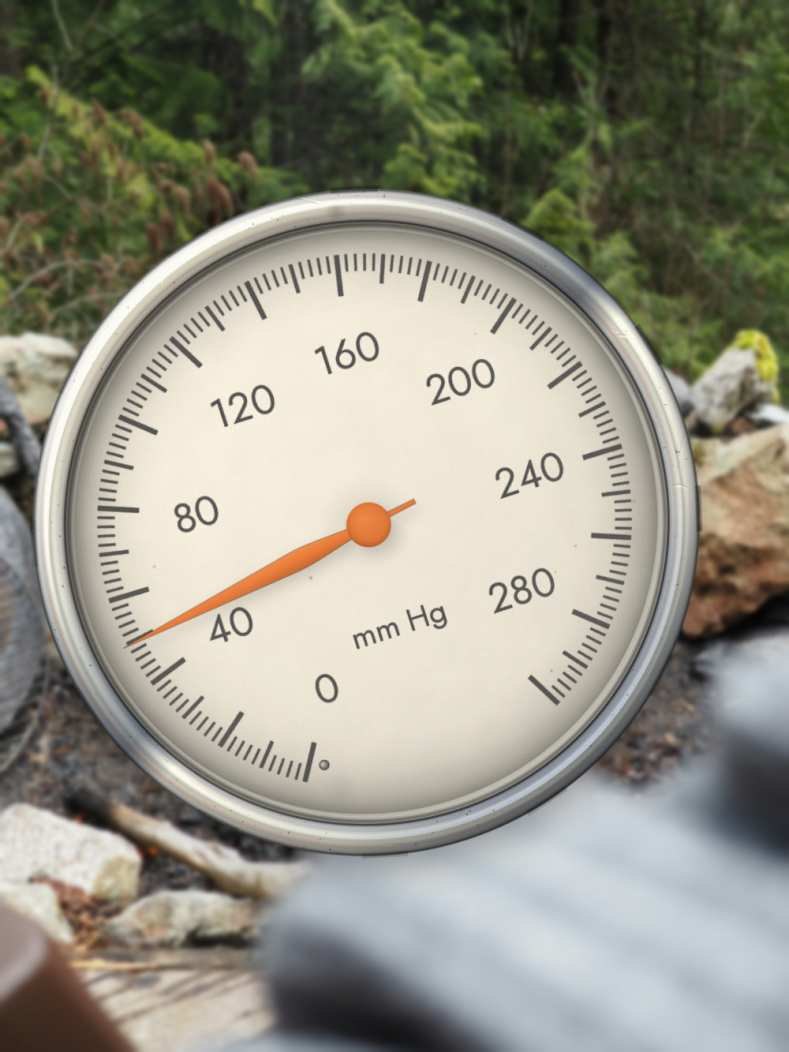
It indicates 50 mmHg
